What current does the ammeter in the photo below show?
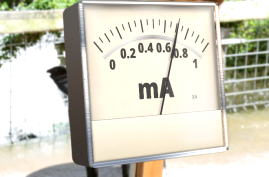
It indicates 0.7 mA
